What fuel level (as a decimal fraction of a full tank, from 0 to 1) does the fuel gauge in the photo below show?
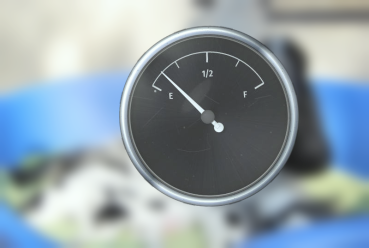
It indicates 0.125
